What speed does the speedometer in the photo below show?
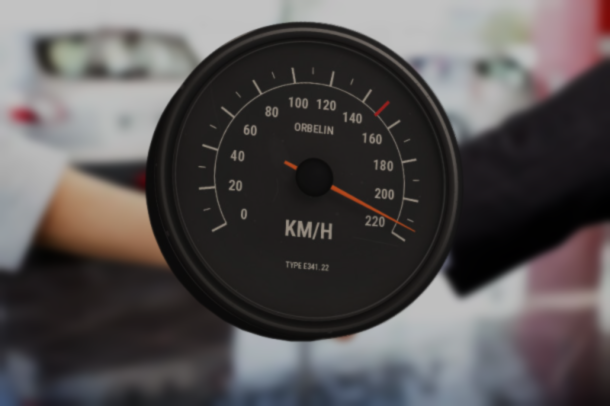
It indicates 215 km/h
